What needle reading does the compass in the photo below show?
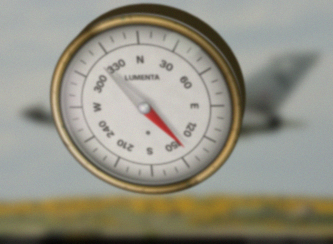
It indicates 140 °
